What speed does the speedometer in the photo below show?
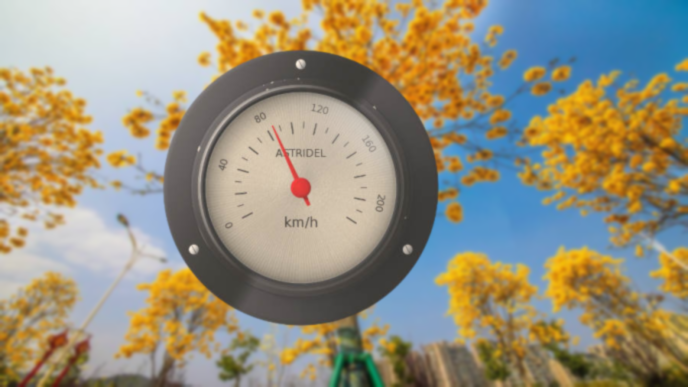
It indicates 85 km/h
